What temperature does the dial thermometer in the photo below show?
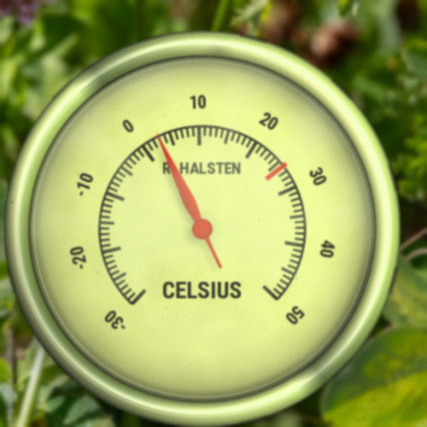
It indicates 3 °C
